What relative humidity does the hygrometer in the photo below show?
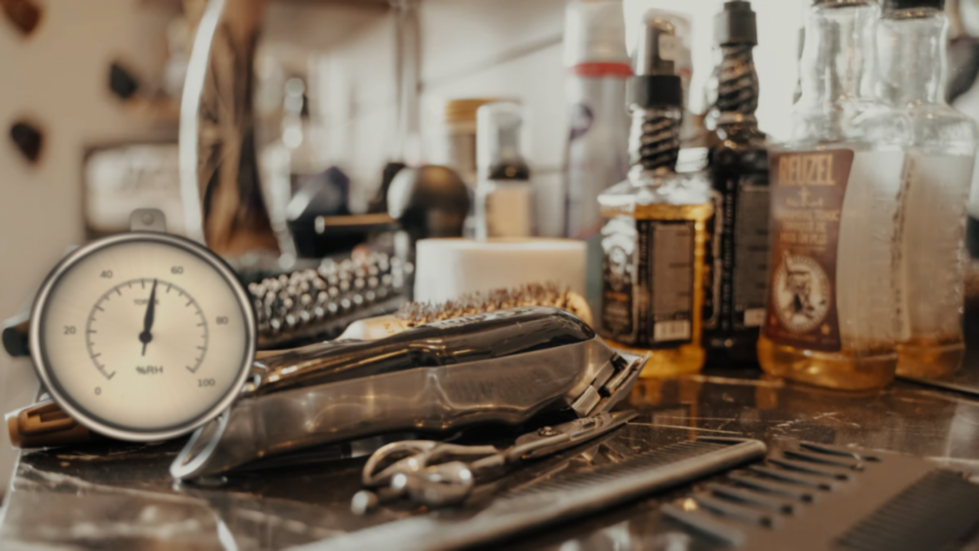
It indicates 55 %
